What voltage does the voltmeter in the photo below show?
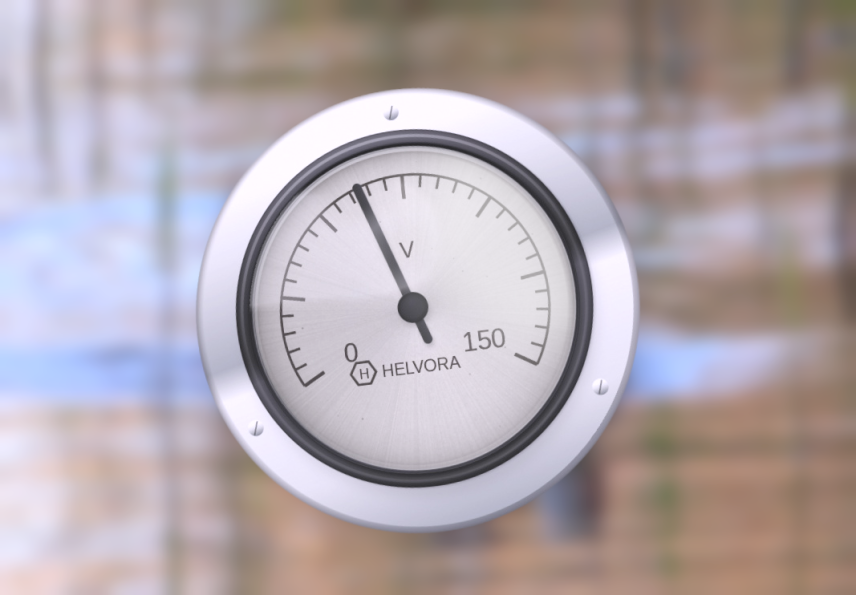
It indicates 62.5 V
